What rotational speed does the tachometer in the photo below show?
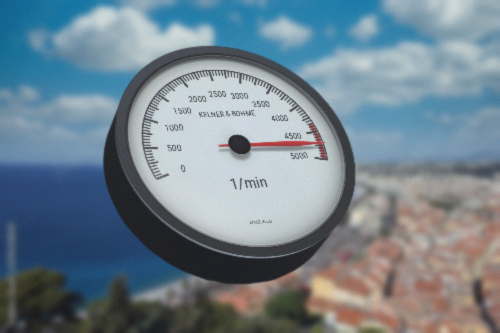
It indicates 4750 rpm
